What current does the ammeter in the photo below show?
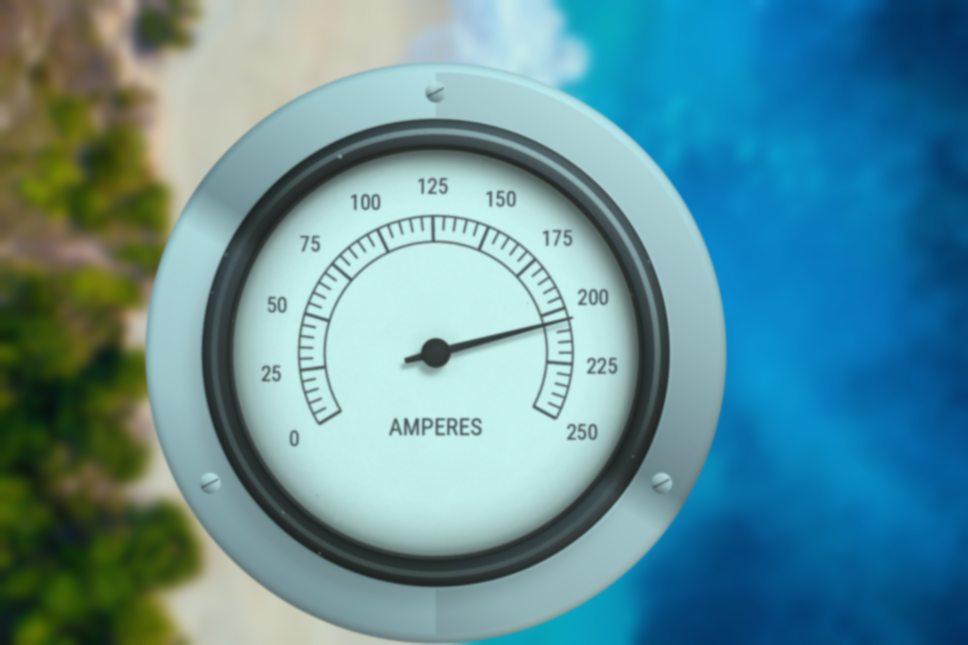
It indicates 205 A
